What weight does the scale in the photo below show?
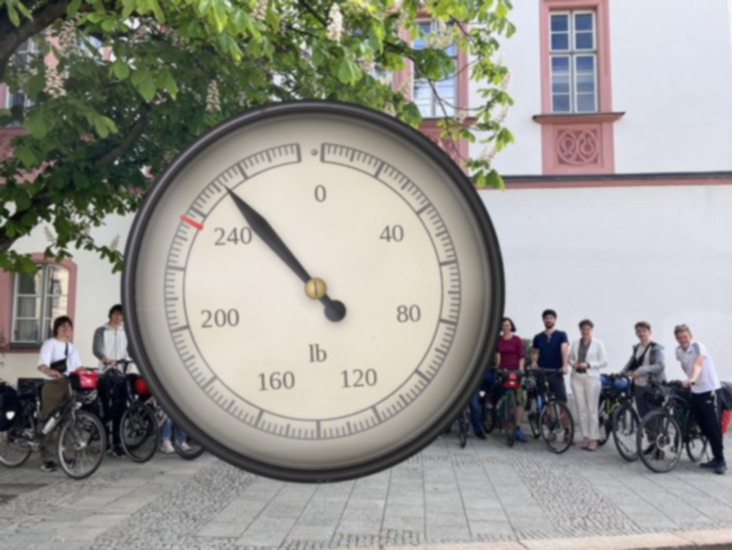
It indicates 252 lb
